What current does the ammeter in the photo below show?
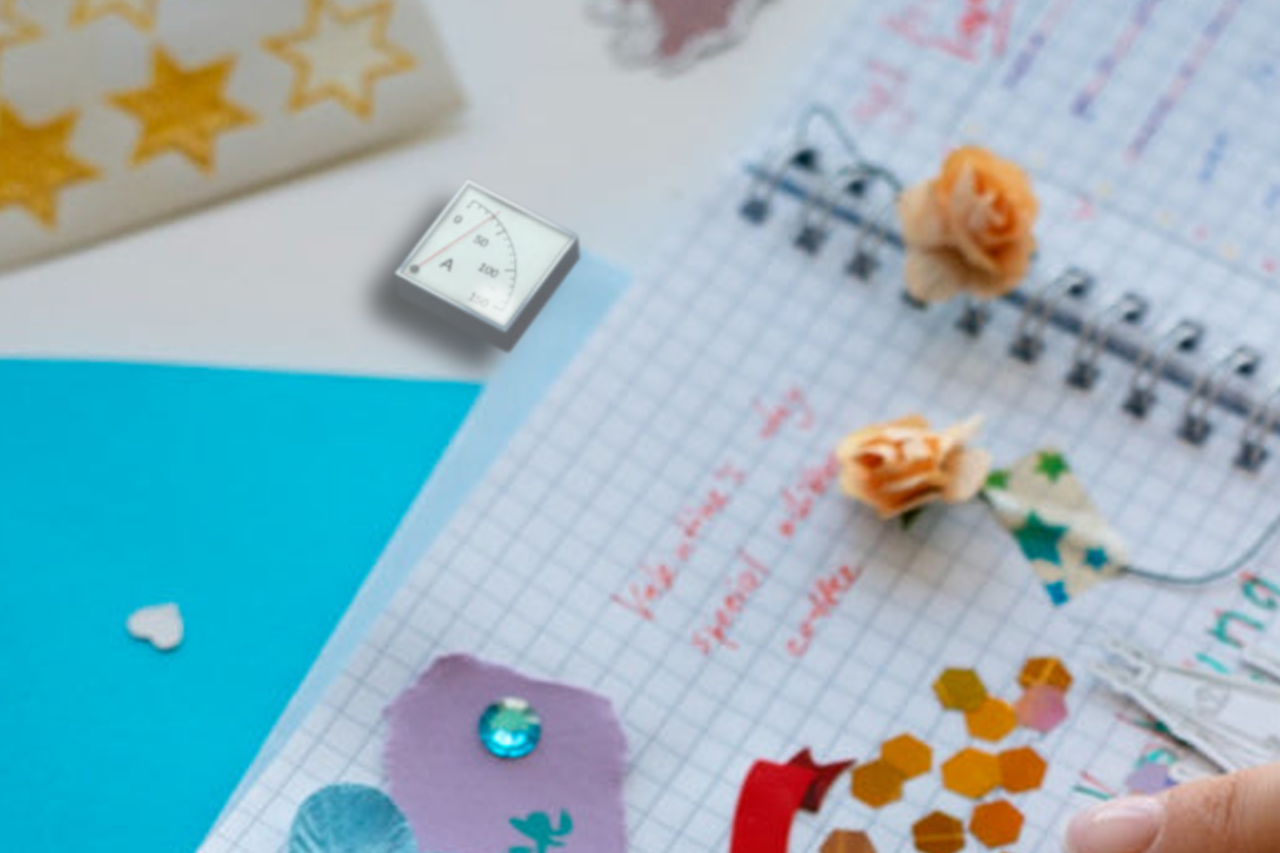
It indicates 30 A
